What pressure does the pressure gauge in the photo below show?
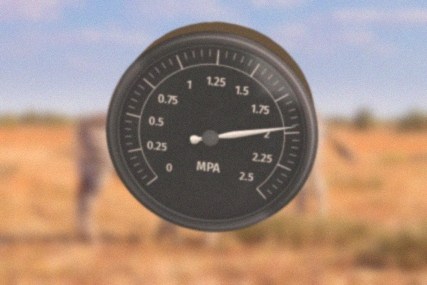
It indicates 1.95 MPa
